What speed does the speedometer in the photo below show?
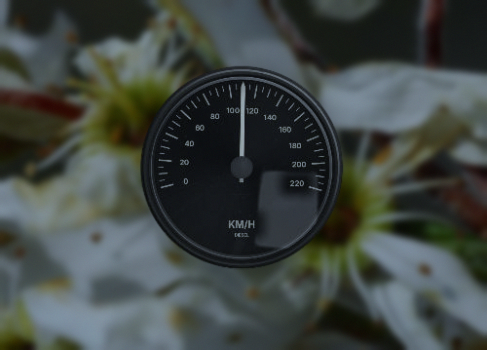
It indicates 110 km/h
